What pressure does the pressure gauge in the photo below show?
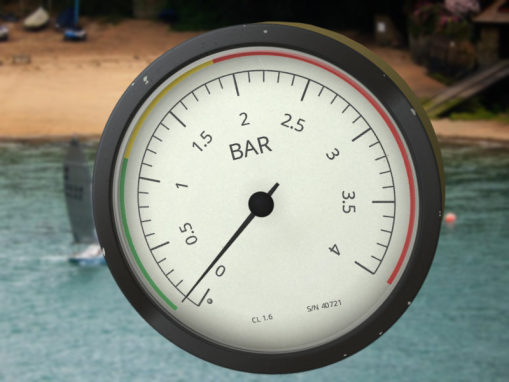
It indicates 0.1 bar
